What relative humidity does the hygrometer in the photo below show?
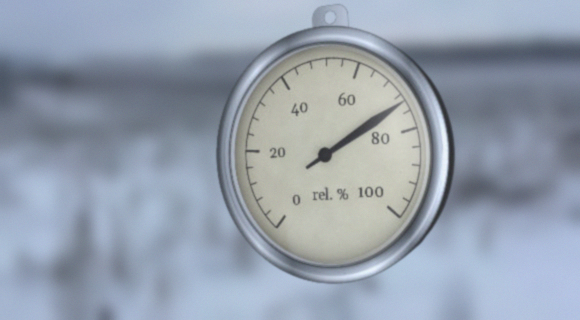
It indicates 74 %
